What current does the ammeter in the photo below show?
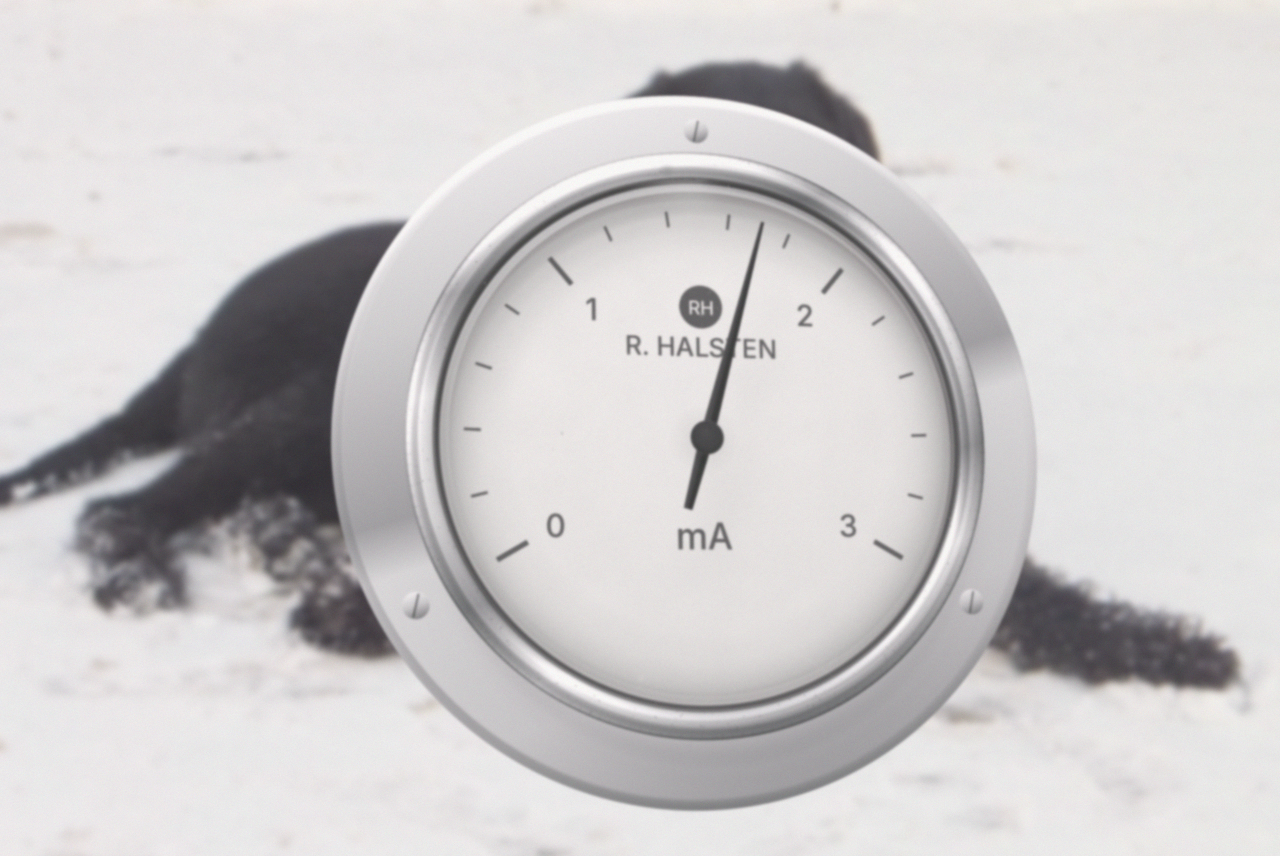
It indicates 1.7 mA
